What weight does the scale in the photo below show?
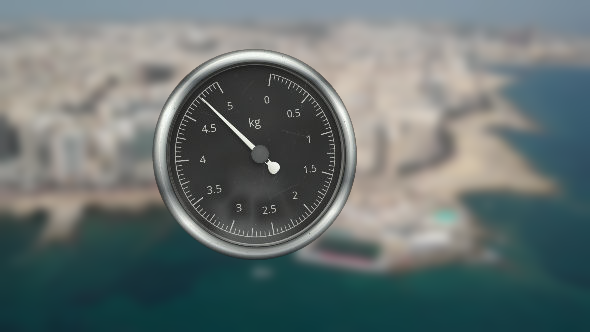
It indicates 4.75 kg
